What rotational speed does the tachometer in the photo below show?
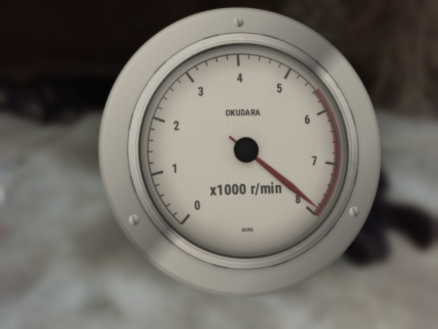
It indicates 7900 rpm
